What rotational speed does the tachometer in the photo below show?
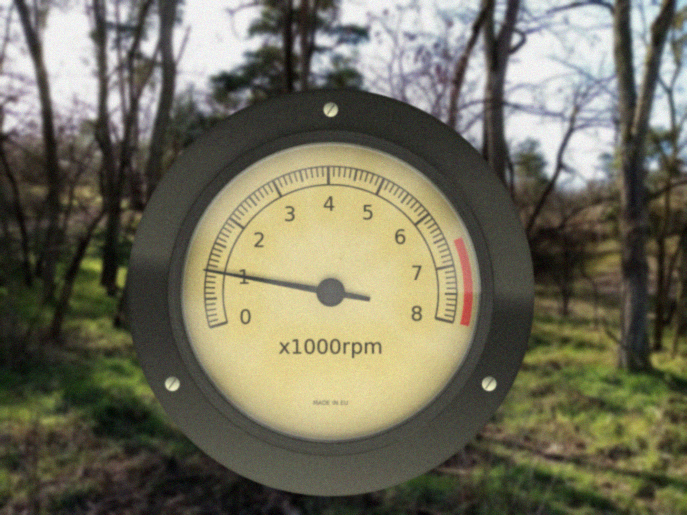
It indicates 1000 rpm
